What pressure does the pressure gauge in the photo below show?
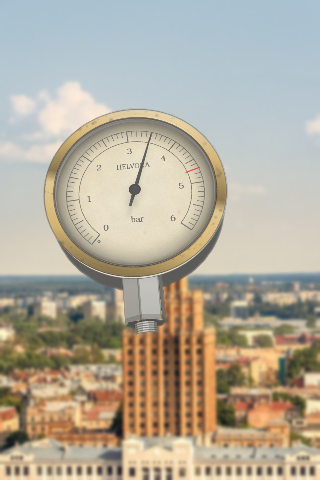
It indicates 3.5 bar
